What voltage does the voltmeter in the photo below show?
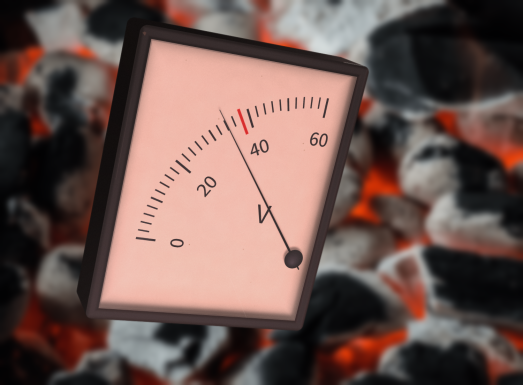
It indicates 34 V
